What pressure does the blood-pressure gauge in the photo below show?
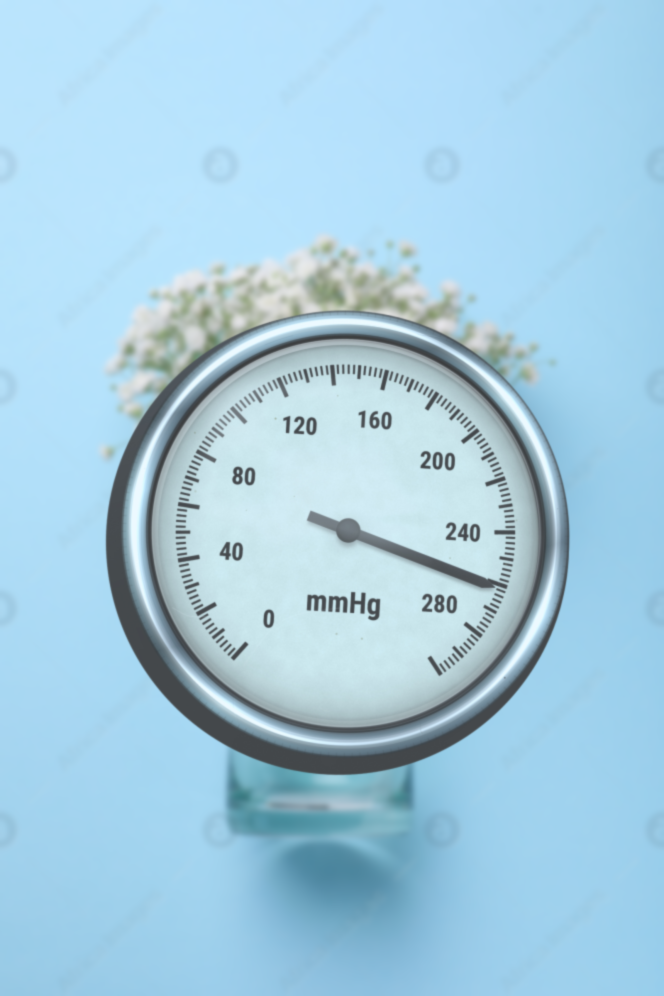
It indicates 262 mmHg
